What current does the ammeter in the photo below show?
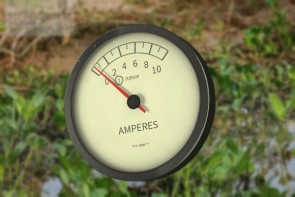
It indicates 0.5 A
